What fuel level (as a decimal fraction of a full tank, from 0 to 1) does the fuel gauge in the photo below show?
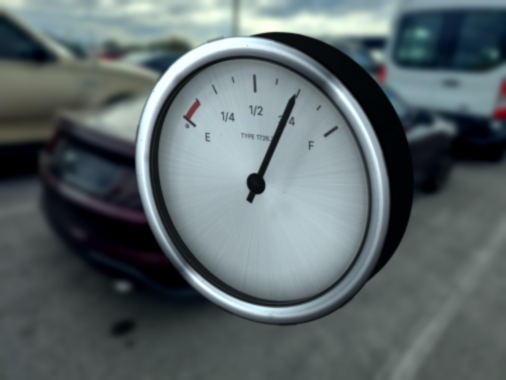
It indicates 0.75
